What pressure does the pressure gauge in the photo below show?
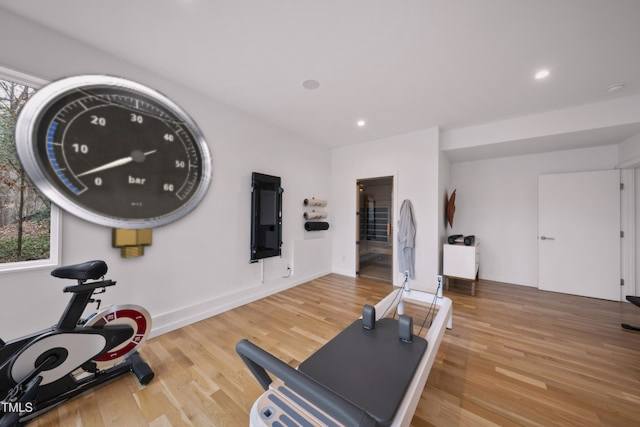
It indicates 3 bar
